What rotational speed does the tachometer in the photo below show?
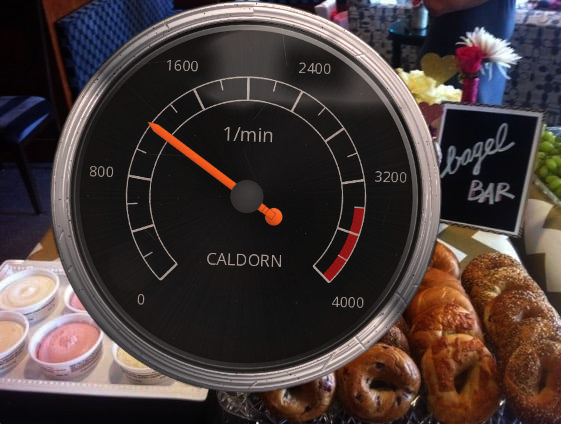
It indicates 1200 rpm
